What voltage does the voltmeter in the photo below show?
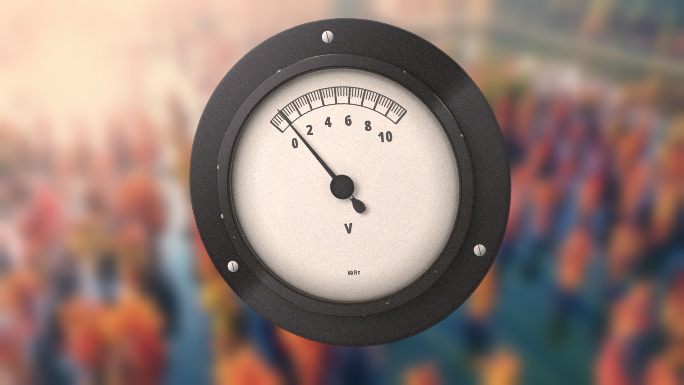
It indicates 1 V
